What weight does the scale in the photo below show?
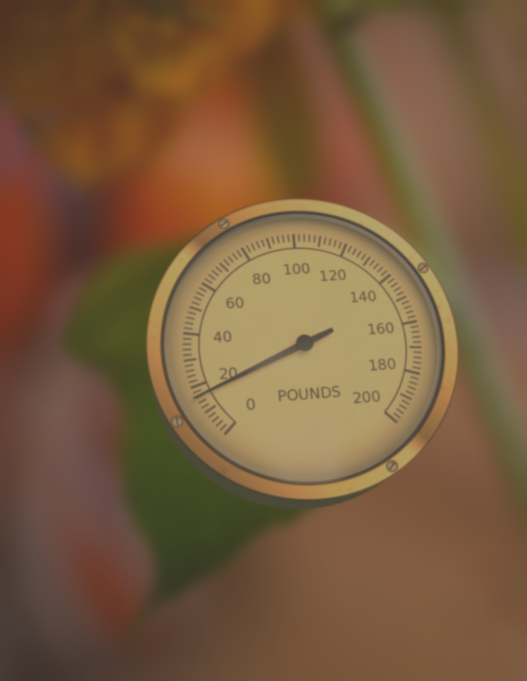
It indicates 16 lb
